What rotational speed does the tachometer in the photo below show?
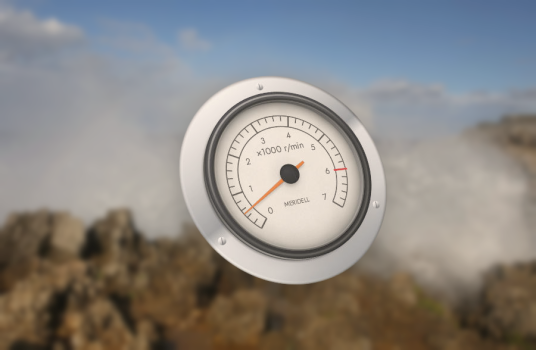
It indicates 500 rpm
